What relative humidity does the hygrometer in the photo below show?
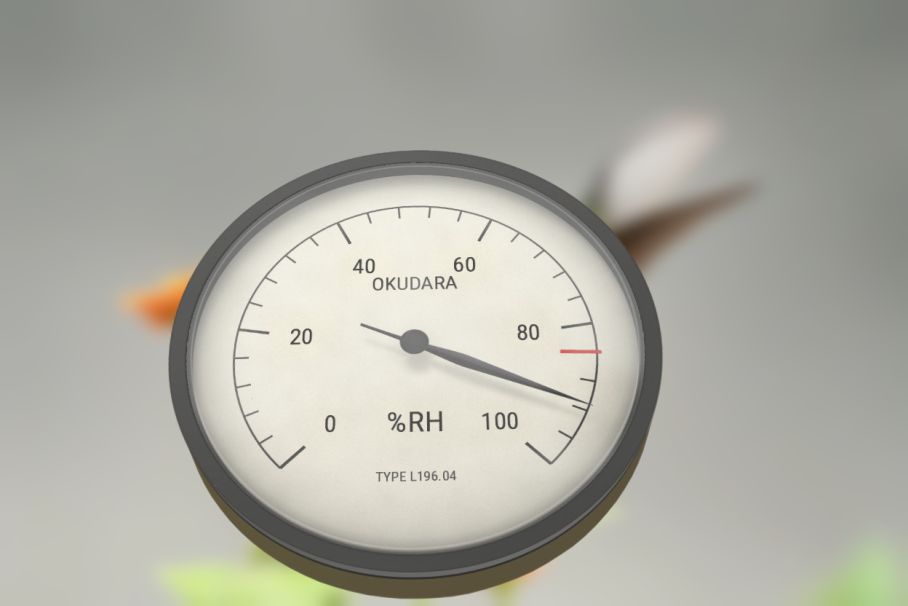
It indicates 92 %
